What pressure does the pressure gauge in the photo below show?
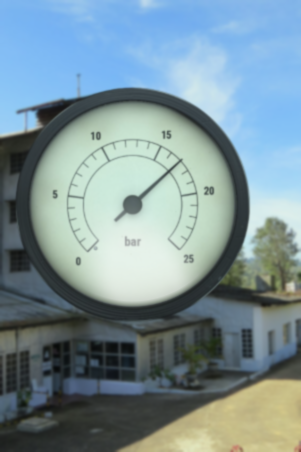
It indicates 17 bar
